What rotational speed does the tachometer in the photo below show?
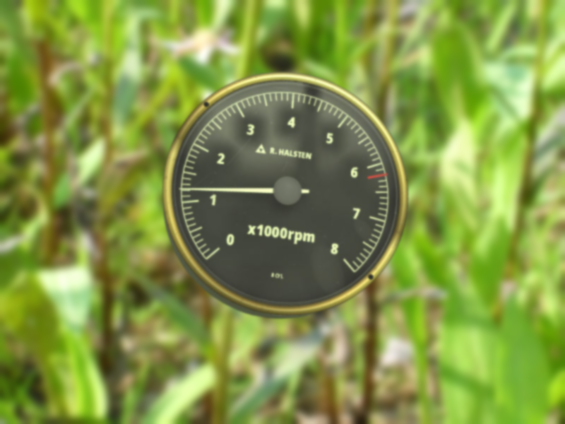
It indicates 1200 rpm
